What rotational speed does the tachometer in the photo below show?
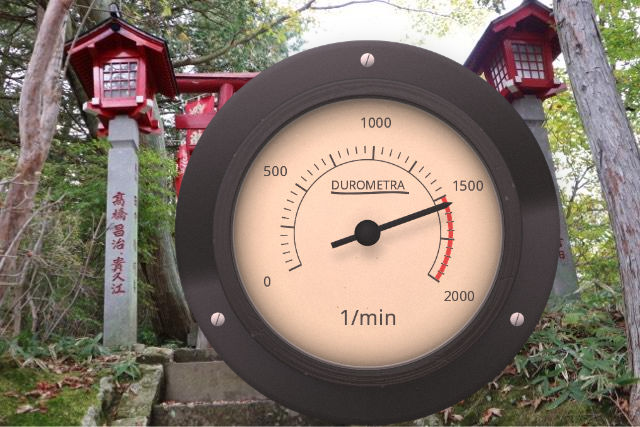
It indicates 1550 rpm
